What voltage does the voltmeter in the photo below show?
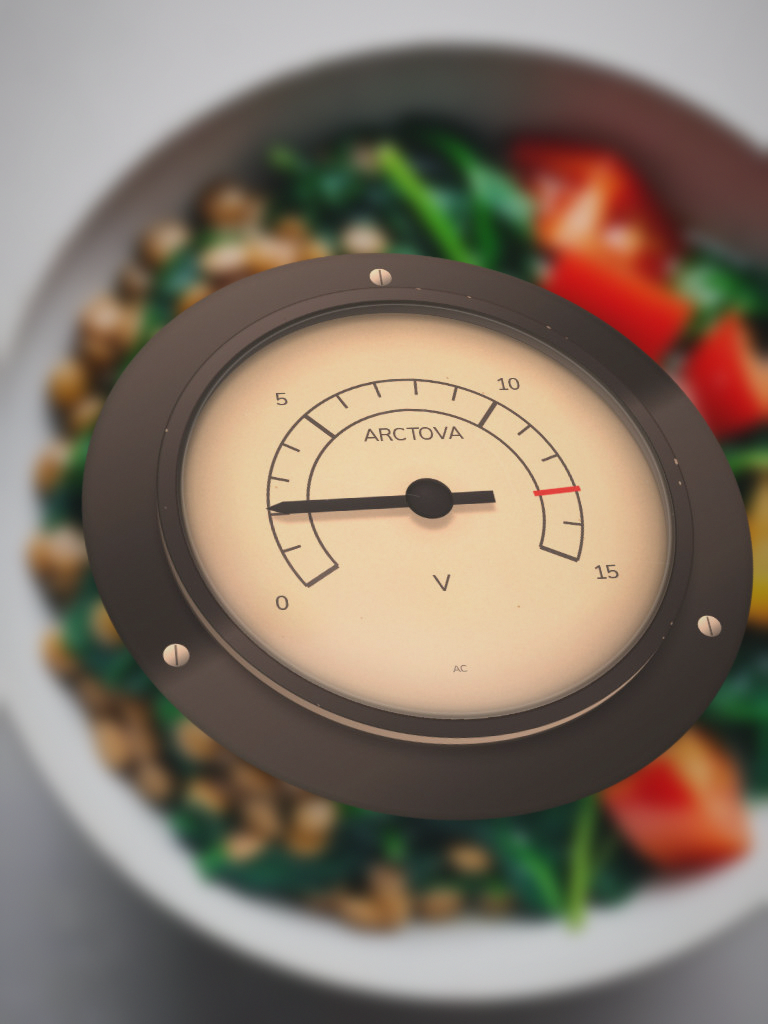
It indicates 2 V
